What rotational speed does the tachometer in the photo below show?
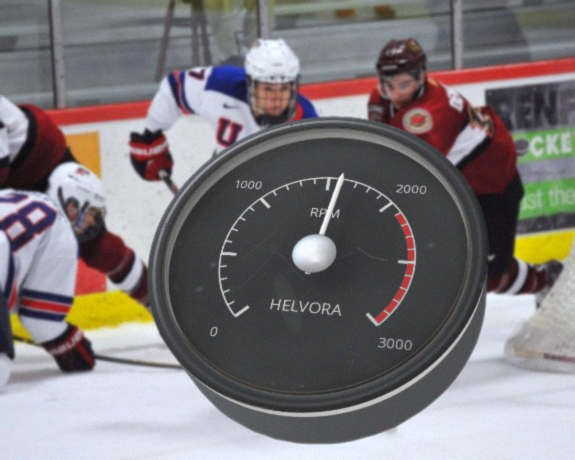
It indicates 1600 rpm
